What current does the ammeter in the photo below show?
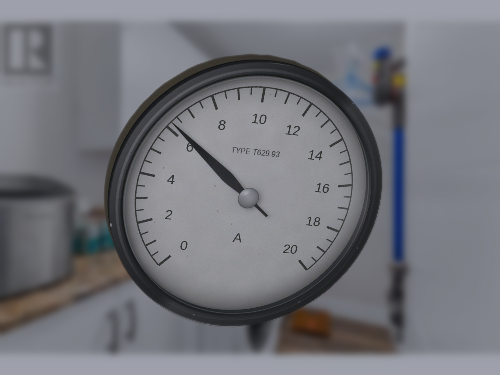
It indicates 6.25 A
